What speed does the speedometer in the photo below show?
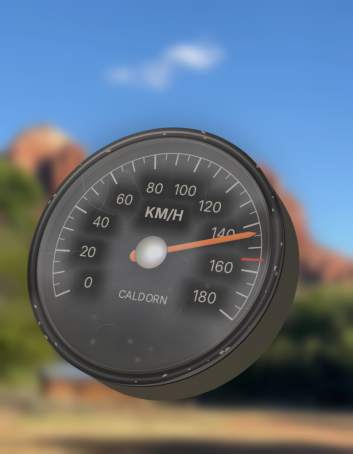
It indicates 145 km/h
